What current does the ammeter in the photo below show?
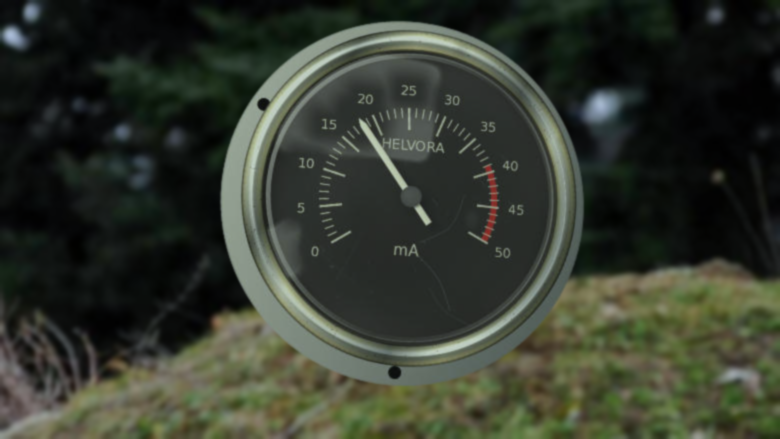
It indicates 18 mA
